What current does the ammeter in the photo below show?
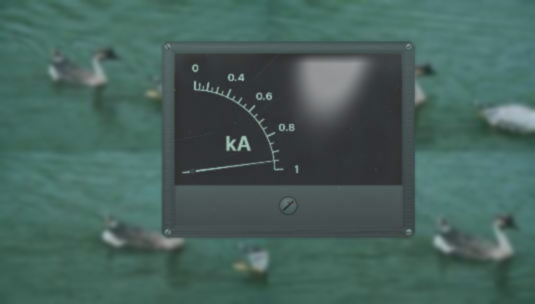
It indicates 0.95 kA
